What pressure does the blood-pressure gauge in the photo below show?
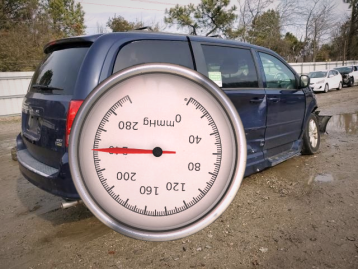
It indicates 240 mmHg
